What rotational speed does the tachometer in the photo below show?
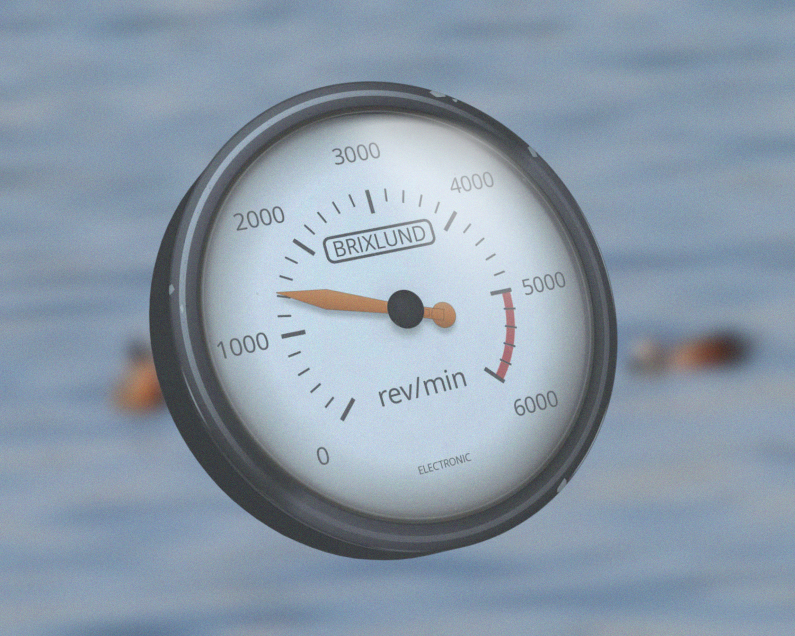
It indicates 1400 rpm
